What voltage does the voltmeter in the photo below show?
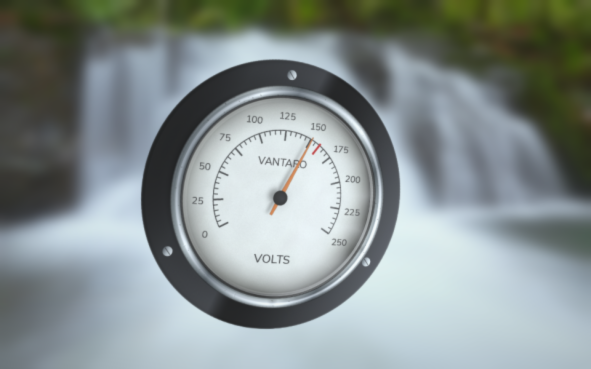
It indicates 150 V
